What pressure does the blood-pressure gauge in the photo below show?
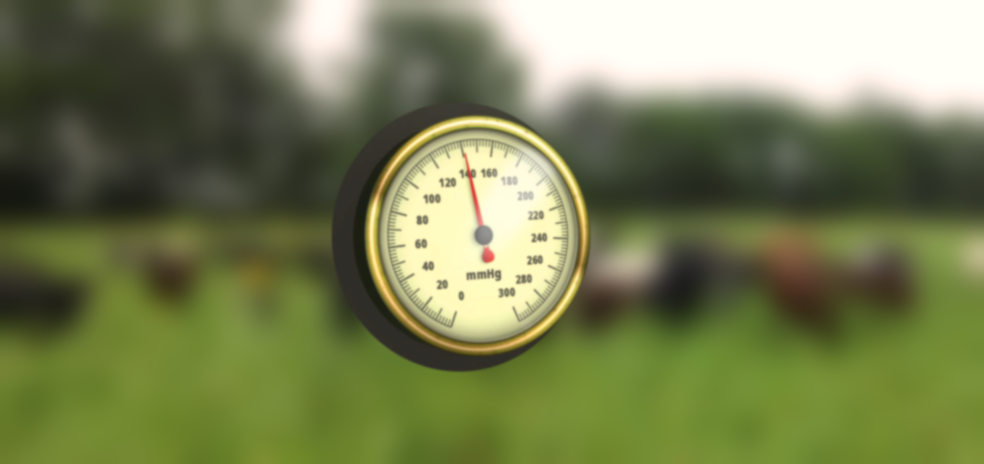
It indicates 140 mmHg
